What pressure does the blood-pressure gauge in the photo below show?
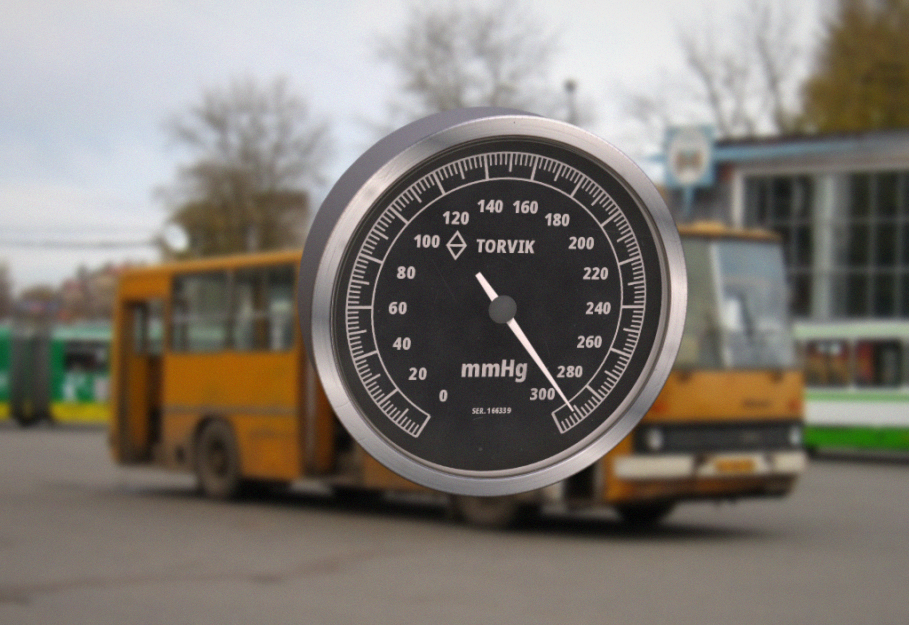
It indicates 292 mmHg
